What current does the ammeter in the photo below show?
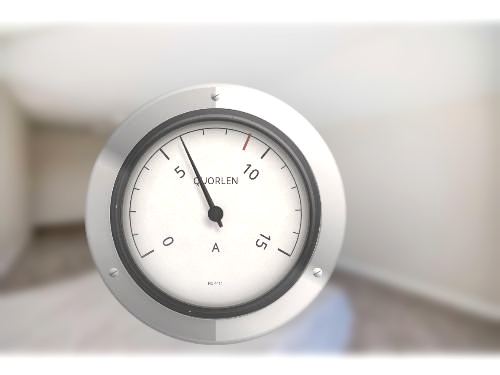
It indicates 6 A
